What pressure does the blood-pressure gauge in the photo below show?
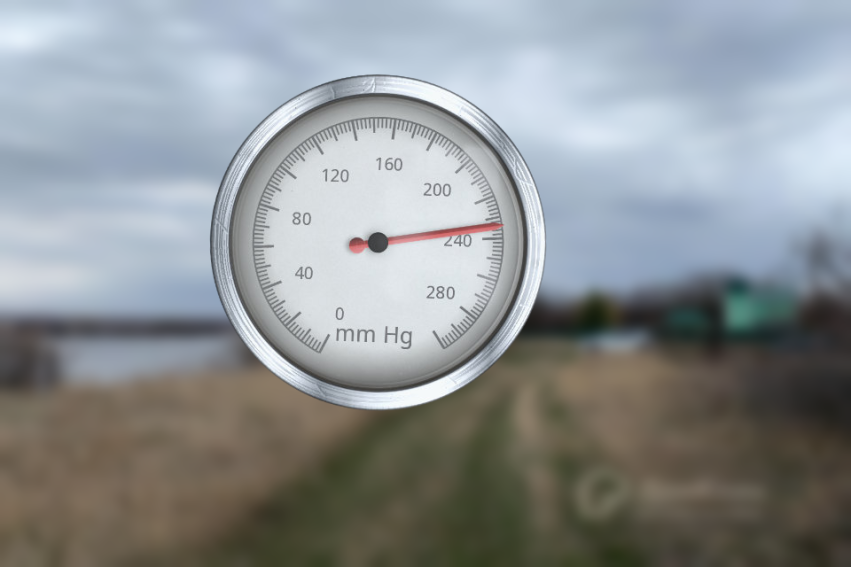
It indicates 234 mmHg
